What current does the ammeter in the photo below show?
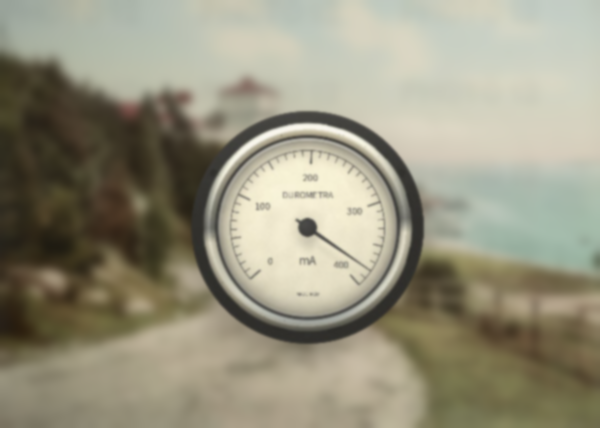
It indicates 380 mA
